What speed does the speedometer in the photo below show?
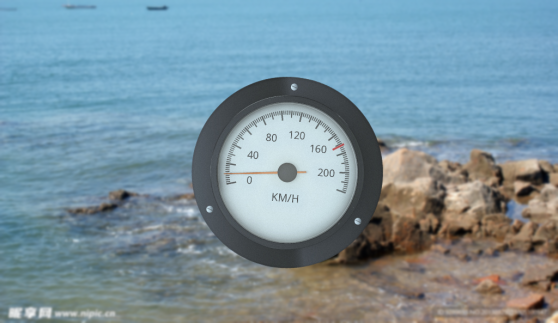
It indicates 10 km/h
